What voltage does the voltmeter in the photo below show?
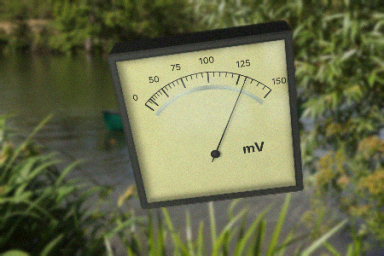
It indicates 130 mV
